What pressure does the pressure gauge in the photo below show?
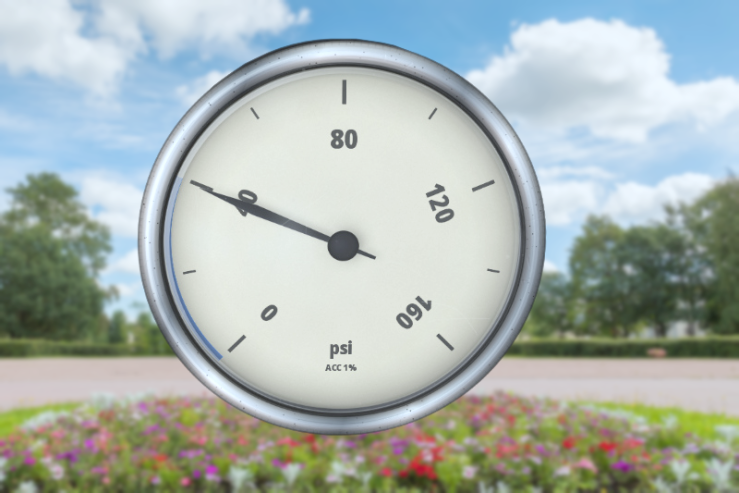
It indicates 40 psi
